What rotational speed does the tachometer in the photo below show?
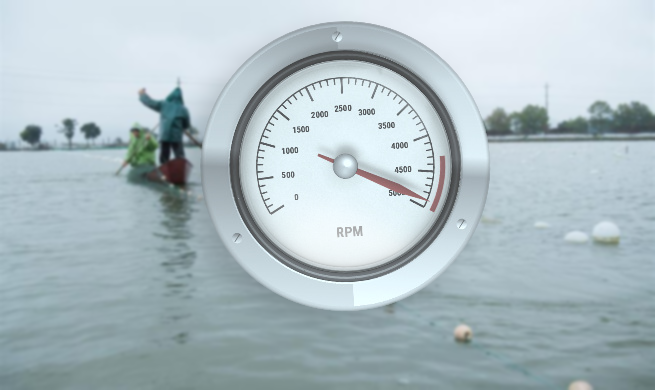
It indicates 4900 rpm
